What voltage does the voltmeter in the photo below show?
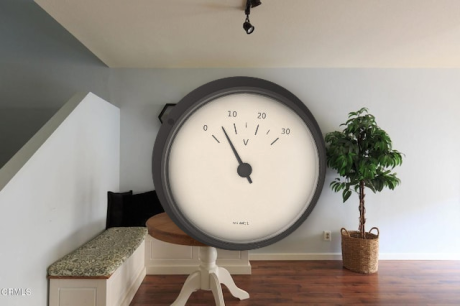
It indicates 5 V
